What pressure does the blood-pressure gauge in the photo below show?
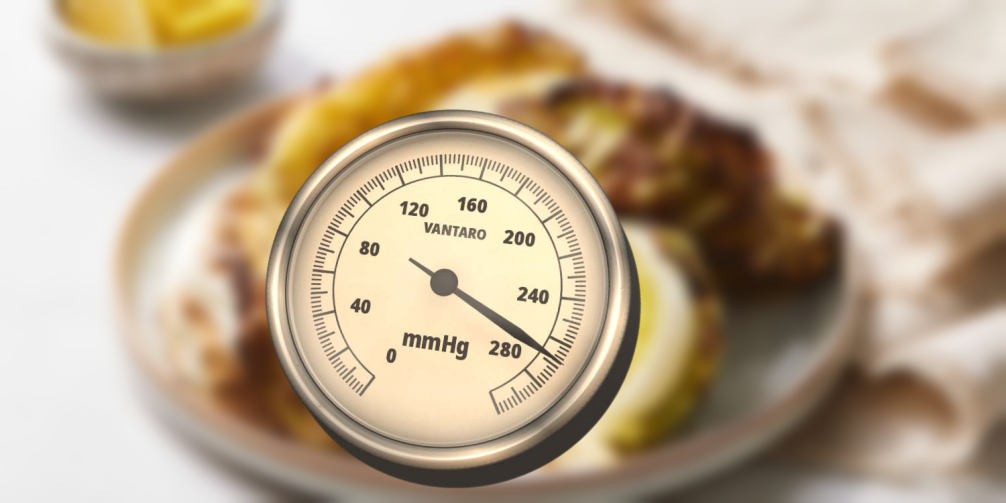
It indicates 268 mmHg
